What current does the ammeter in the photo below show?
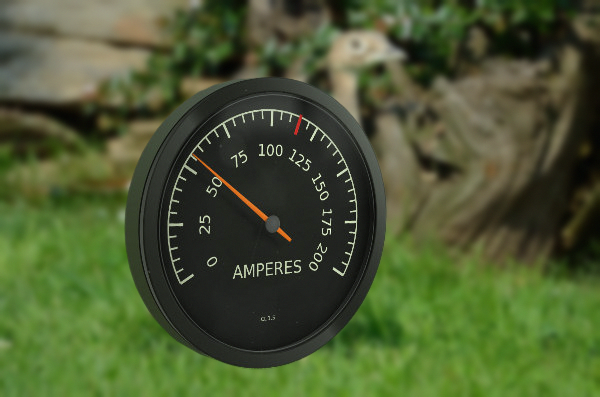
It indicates 55 A
